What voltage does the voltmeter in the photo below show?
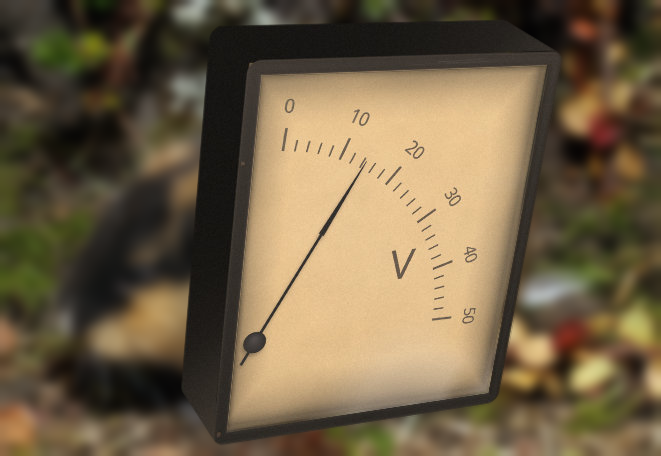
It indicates 14 V
